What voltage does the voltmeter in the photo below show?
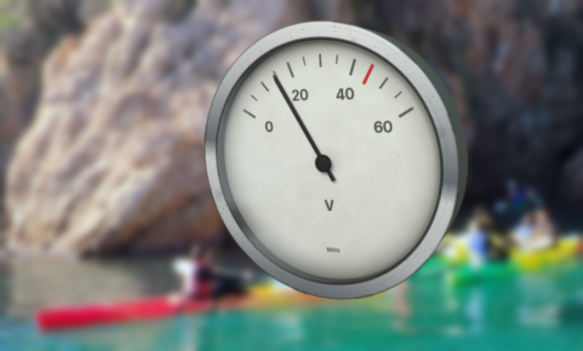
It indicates 15 V
